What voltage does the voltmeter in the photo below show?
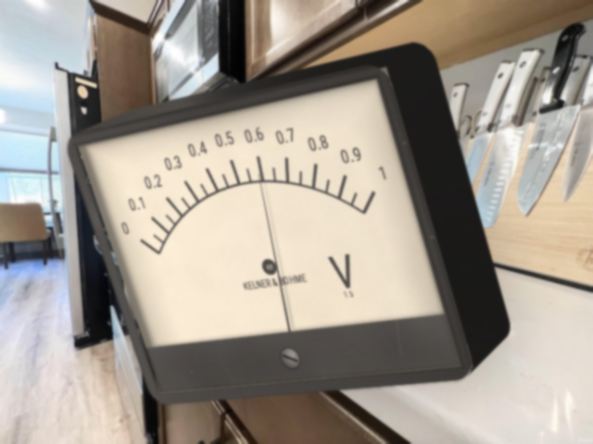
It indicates 0.6 V
